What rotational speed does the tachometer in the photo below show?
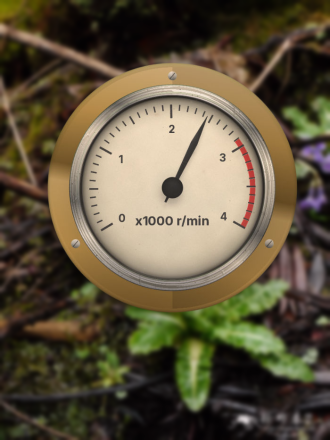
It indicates 2450 rpm
